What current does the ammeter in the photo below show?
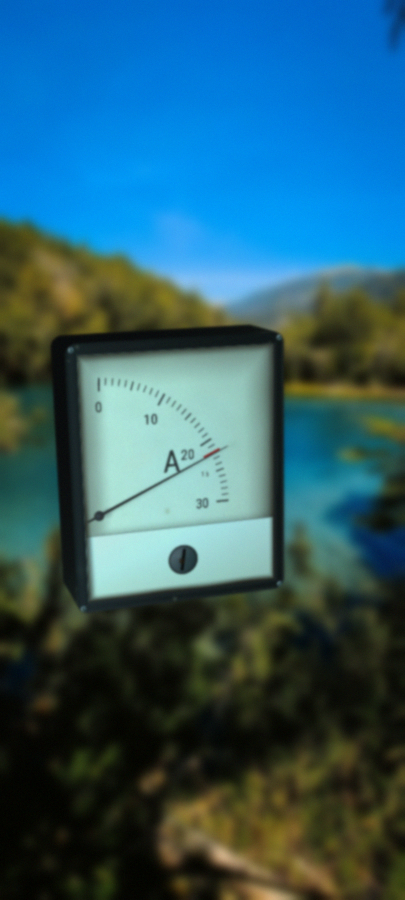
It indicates 22 A
